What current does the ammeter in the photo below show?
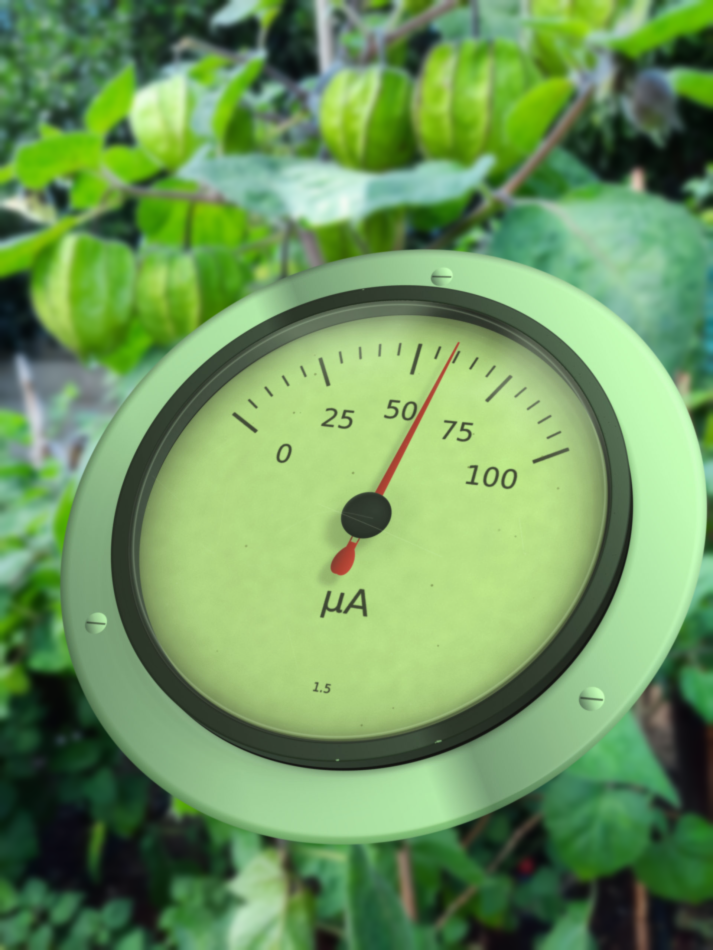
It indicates 60 µA
